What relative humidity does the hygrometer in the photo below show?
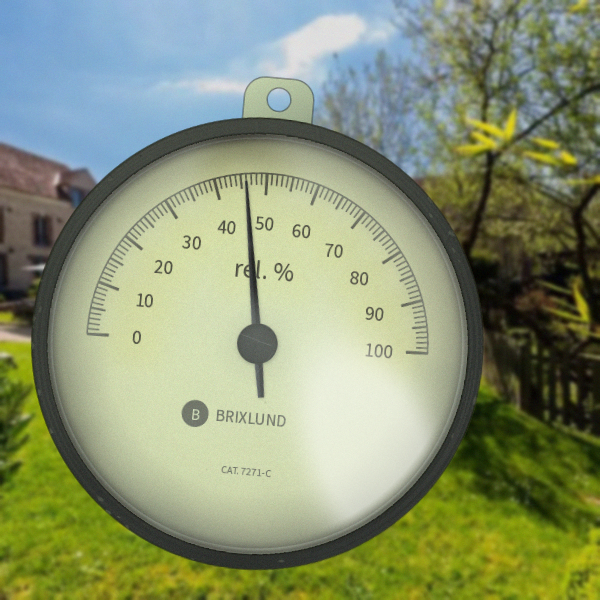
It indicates 46 %
